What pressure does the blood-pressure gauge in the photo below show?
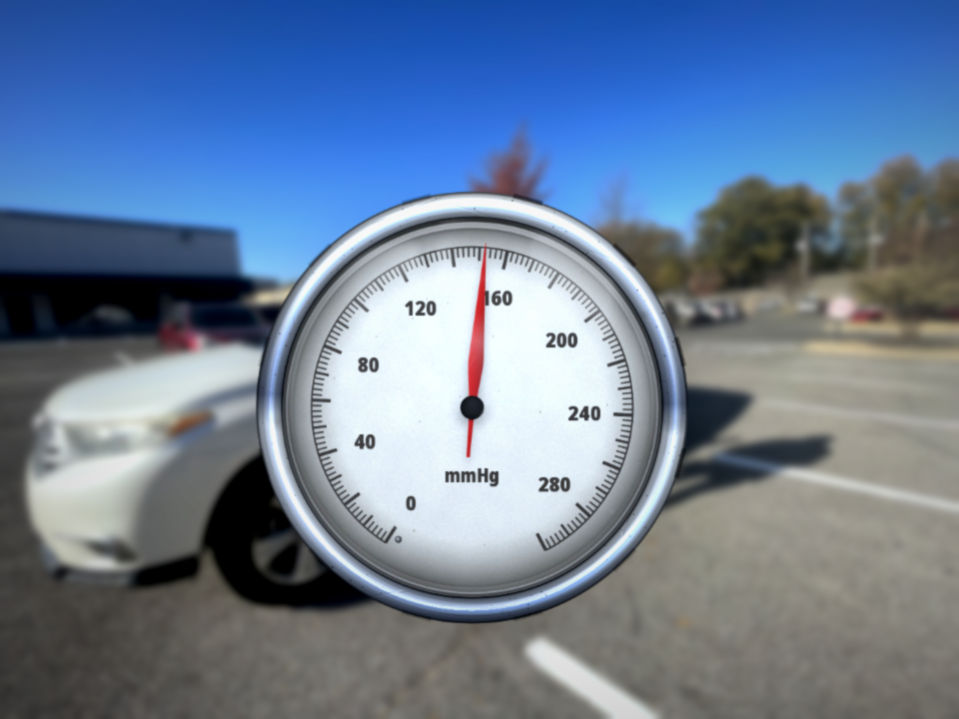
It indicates 152 mmHg
